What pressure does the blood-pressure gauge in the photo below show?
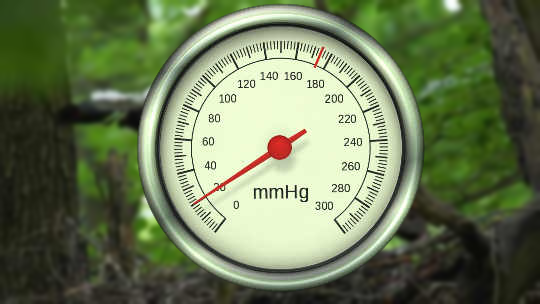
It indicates 20 mmHg
